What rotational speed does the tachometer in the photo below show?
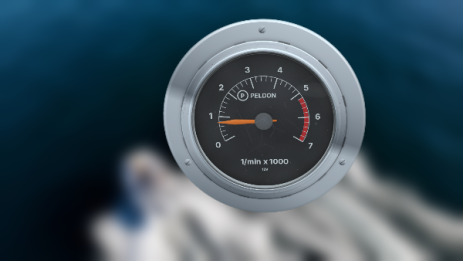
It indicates 800 rpm
